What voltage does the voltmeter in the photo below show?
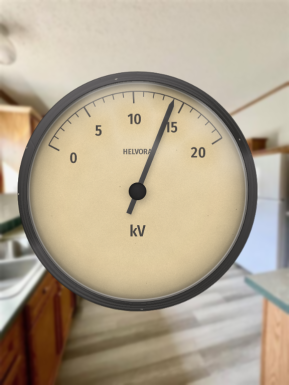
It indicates 14 kV
